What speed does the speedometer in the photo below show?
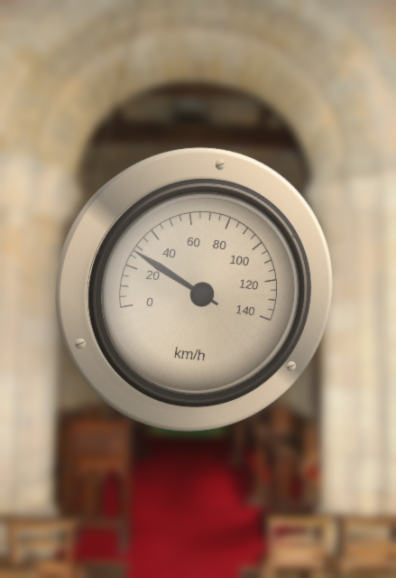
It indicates 27.5 km/h
